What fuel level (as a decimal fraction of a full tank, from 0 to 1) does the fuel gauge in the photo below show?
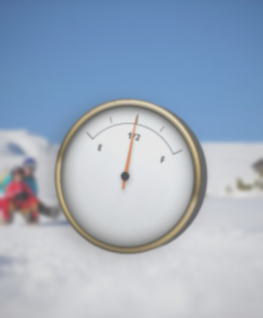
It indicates 0.5
